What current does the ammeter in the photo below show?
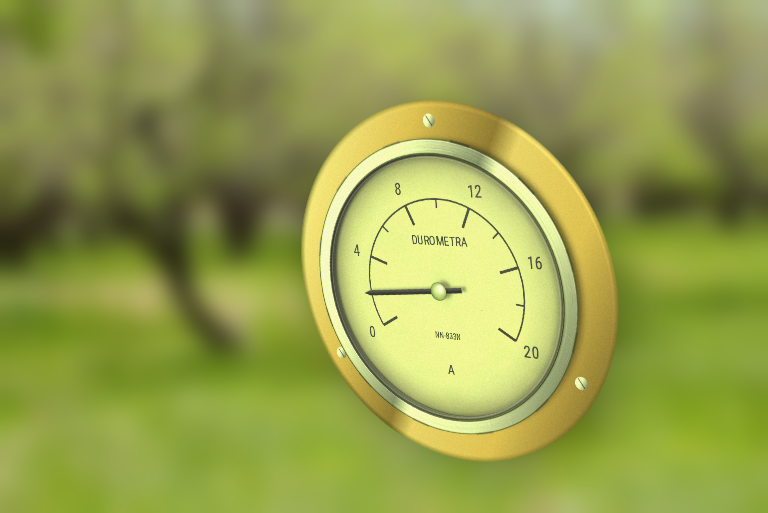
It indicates 2 A
